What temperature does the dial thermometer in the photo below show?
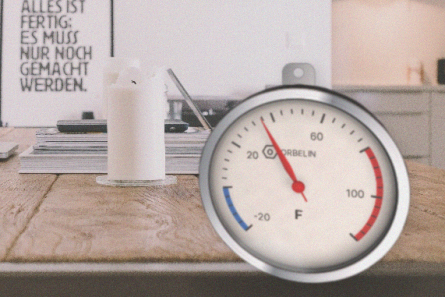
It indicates 36 °F
